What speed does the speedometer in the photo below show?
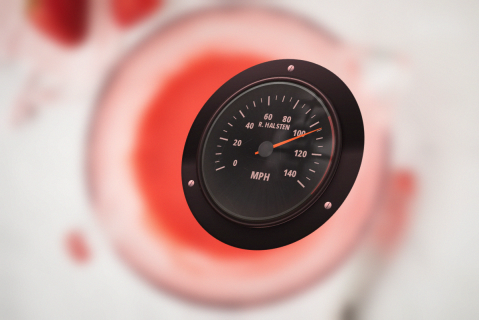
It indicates 105 mph
